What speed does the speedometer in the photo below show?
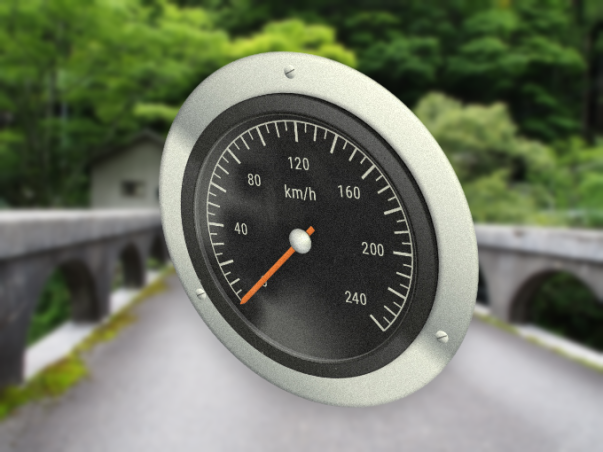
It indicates 0 km/h
